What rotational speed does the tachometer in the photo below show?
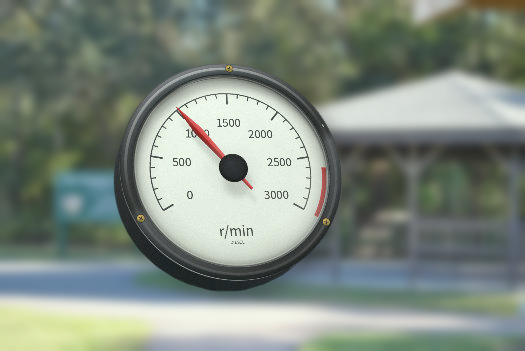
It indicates 1000 rpm
